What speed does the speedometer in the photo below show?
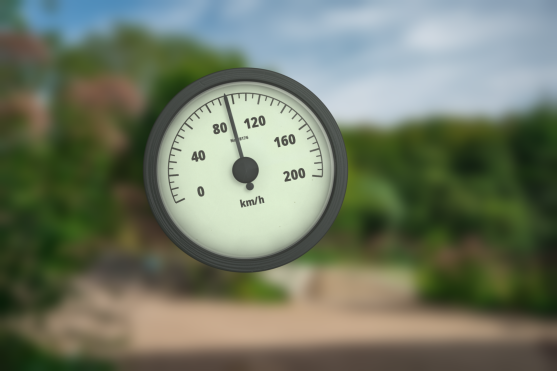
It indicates 95 km/h
